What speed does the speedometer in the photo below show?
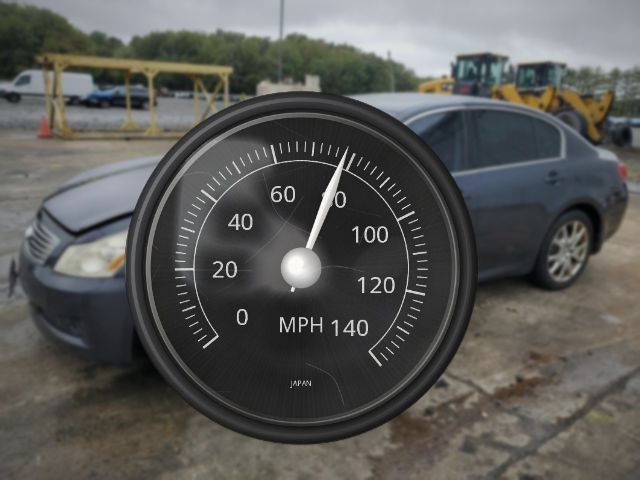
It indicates 78 mph
